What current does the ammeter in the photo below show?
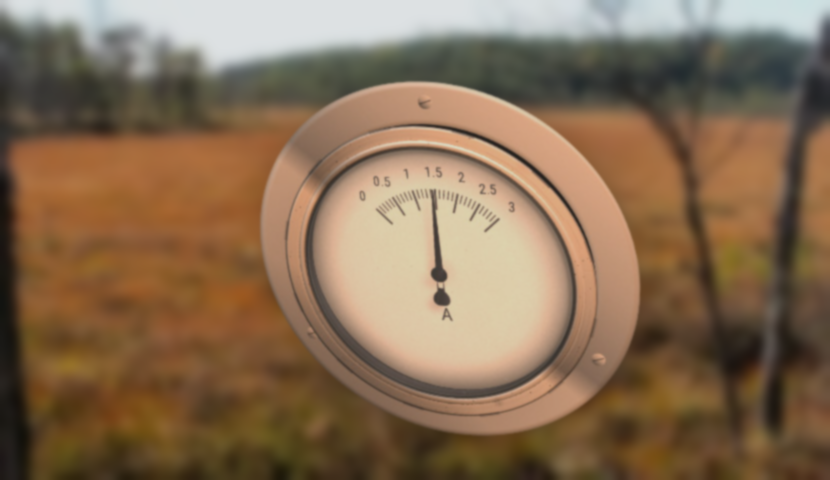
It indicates 1.5 A
